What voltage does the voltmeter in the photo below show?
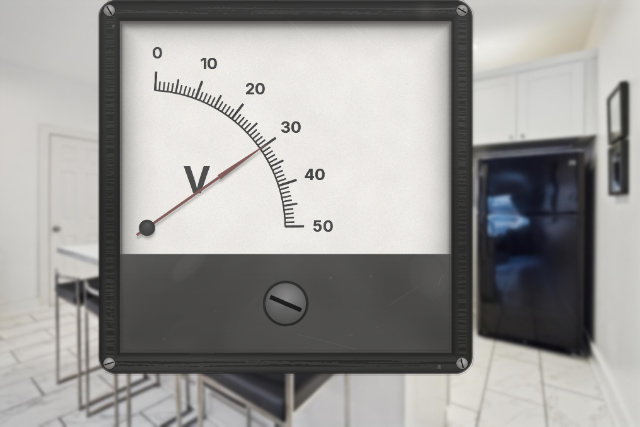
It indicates 30 V
